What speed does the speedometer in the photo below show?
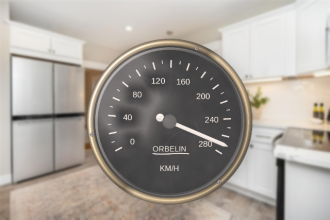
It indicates 270 km/h
